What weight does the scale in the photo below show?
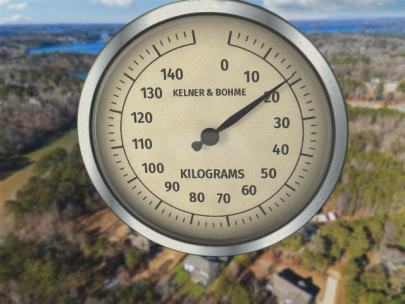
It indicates 18 kg
